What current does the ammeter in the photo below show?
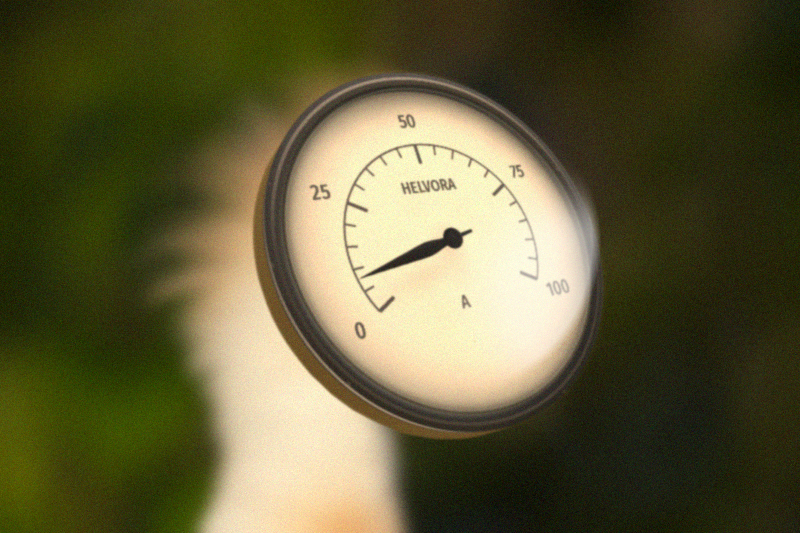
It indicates 7.5 A
